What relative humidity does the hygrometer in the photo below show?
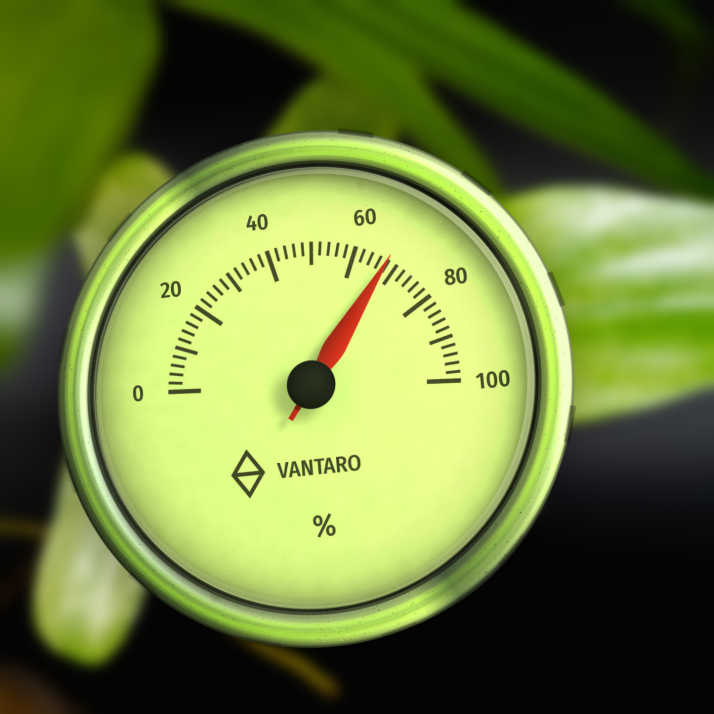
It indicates 68 %
